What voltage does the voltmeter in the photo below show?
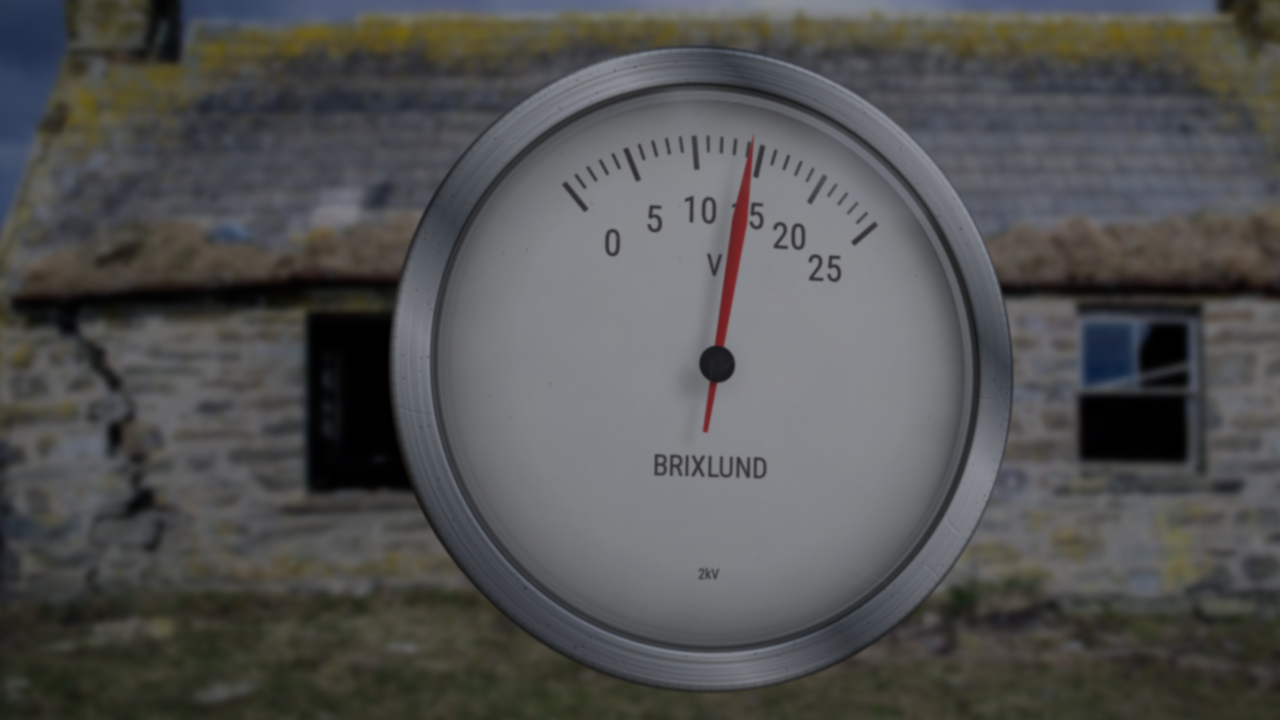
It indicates 14 V
